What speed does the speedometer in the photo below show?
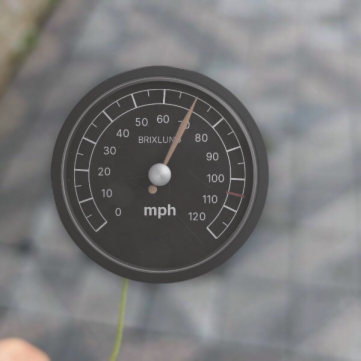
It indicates 70 mph
